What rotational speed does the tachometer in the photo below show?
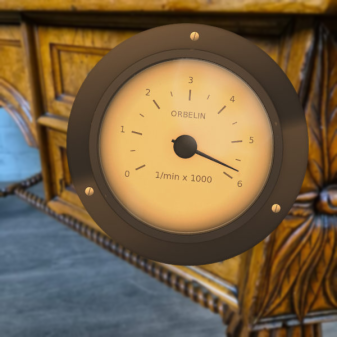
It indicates 5750 rpm
